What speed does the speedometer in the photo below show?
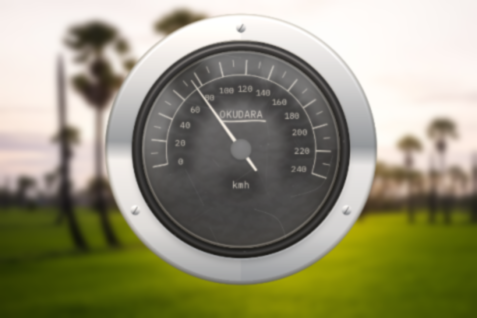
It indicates 75 km/h
